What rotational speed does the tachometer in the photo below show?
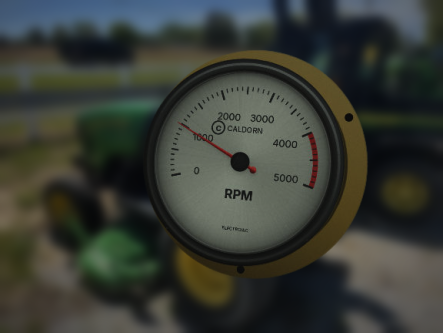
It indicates 1000 rpm
